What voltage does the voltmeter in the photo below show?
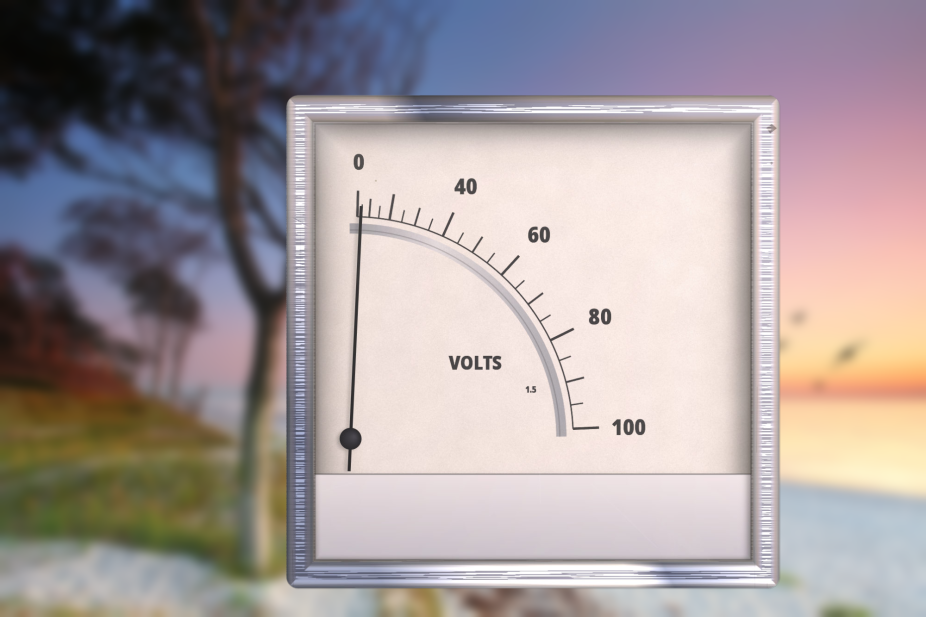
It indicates 5 V
